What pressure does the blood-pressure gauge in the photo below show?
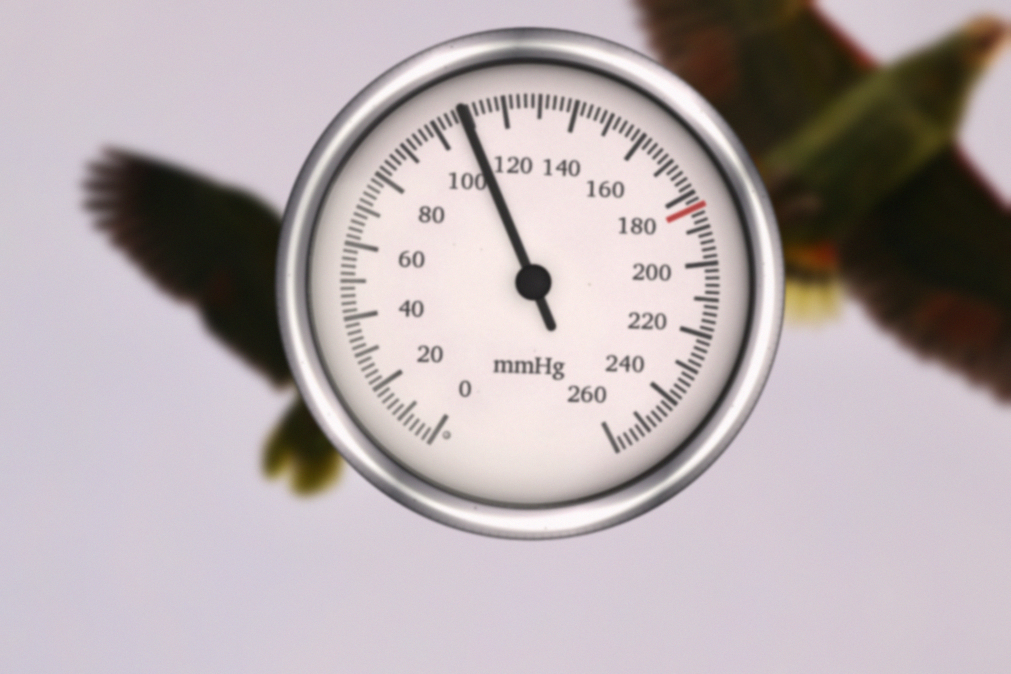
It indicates 108 mmHg
